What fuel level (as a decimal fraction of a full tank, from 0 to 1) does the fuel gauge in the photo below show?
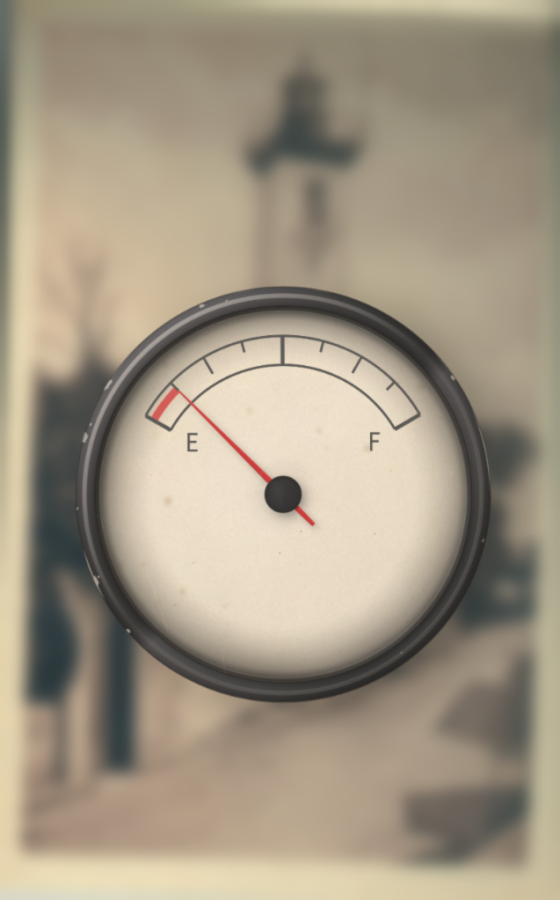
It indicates 0.125
